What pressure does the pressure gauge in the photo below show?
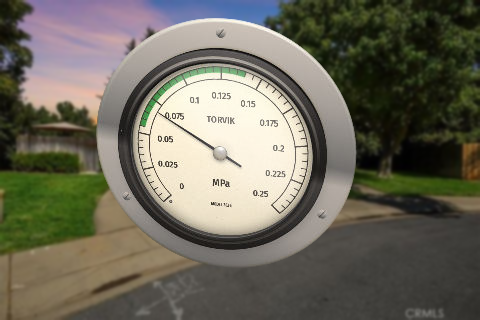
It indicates 0.07 MPa
